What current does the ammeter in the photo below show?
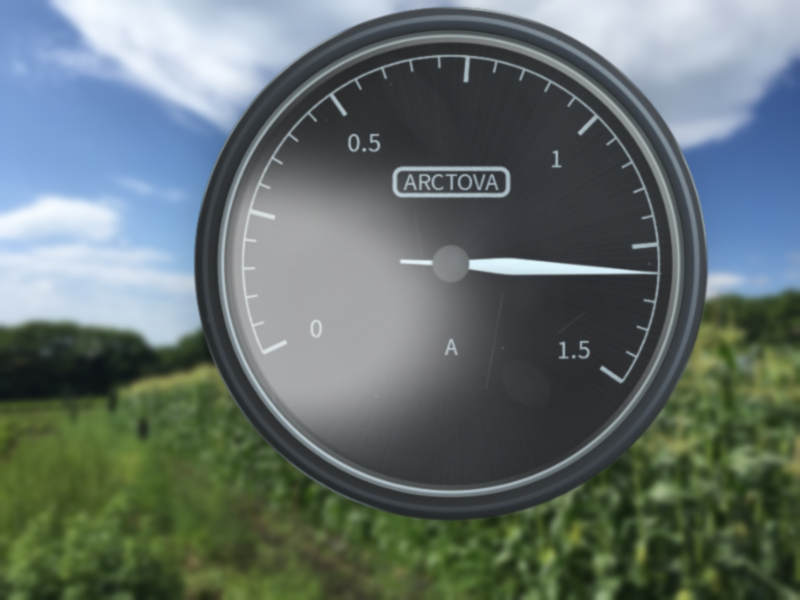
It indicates 1.3 A
